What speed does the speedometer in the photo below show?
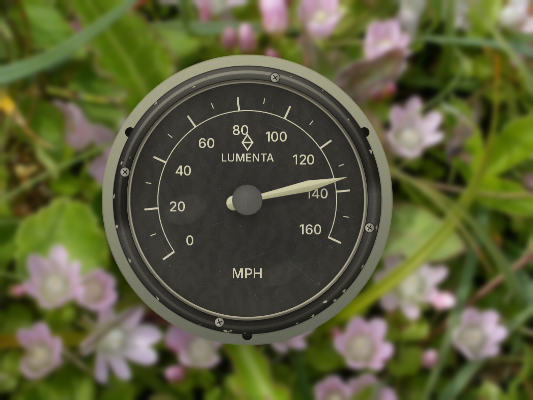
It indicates 135 mph
